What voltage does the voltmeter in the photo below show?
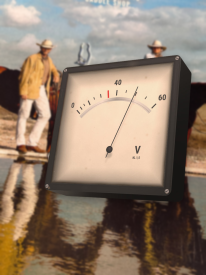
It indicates 50 V
